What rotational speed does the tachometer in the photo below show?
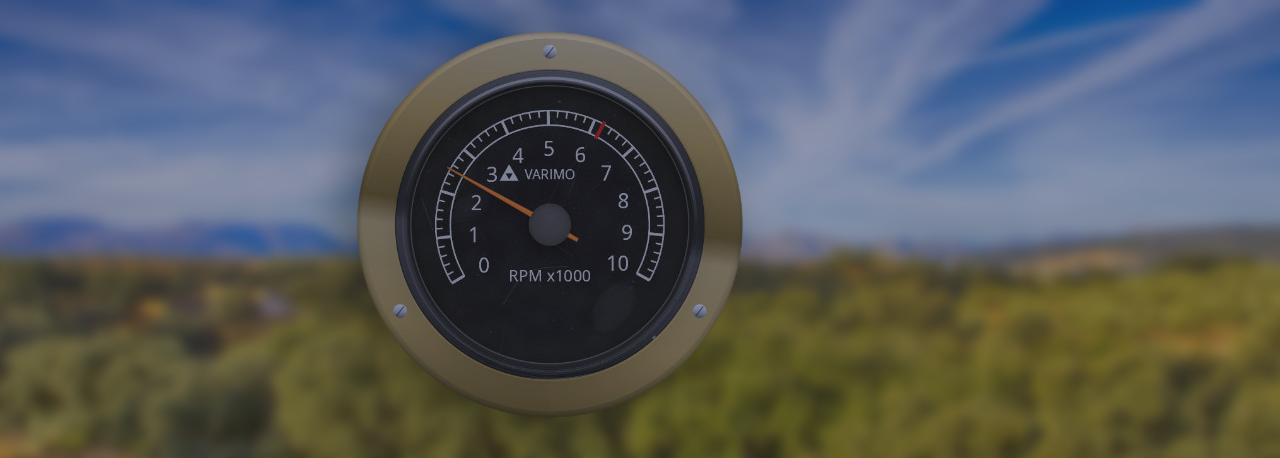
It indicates 2500 rpm
